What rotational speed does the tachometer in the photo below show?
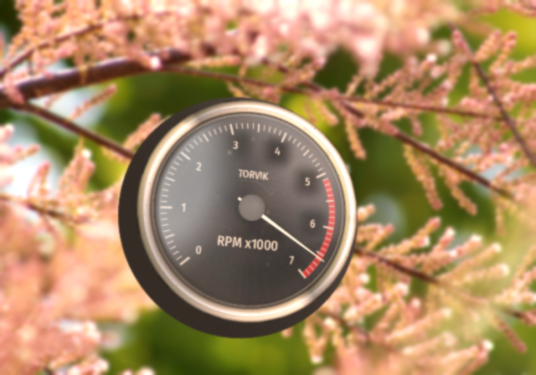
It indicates 6600 rpm
